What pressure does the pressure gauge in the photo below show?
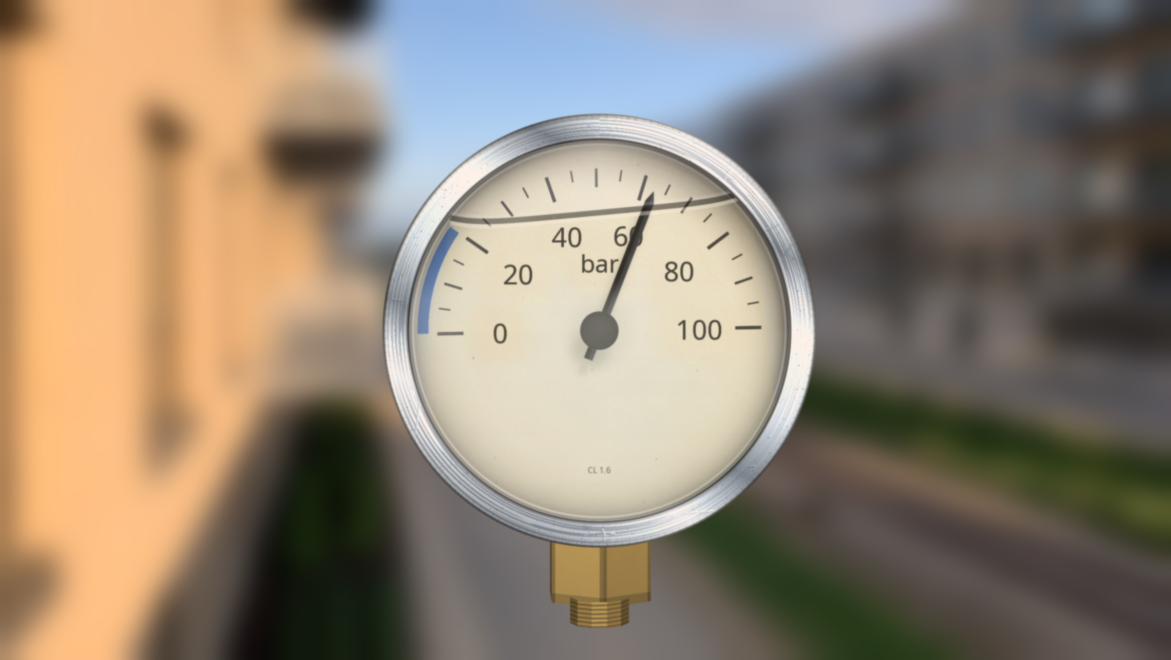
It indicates 62.5 bar
